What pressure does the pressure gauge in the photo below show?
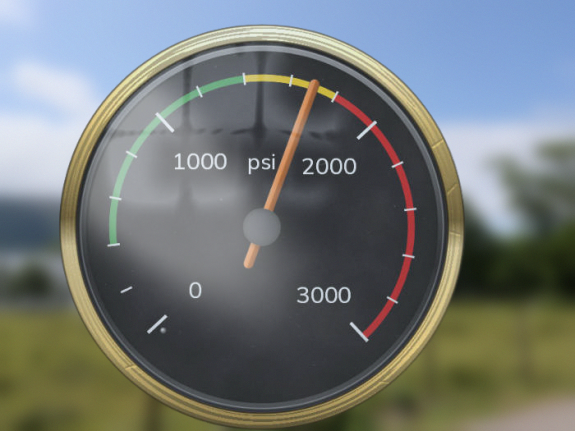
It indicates 1700 psi
